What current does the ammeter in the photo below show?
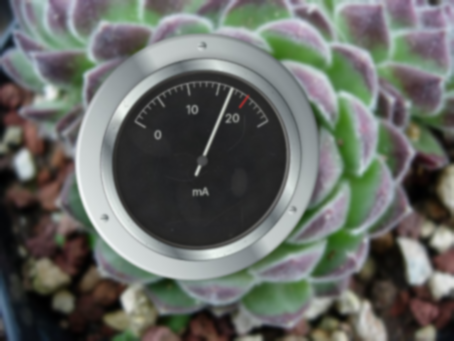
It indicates 17 mA
